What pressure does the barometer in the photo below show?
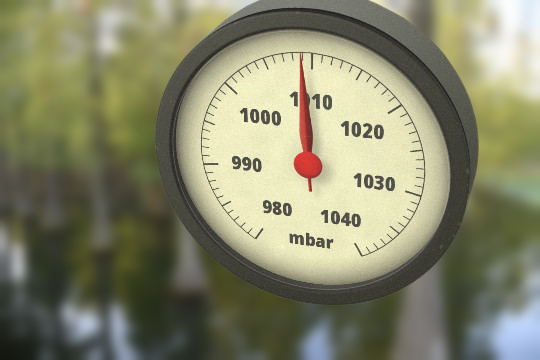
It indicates 1009 mbar
